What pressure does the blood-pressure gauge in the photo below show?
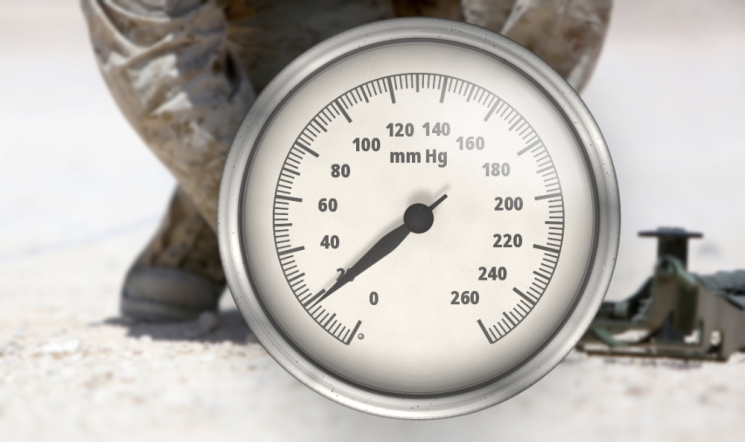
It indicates 18 mmHg
